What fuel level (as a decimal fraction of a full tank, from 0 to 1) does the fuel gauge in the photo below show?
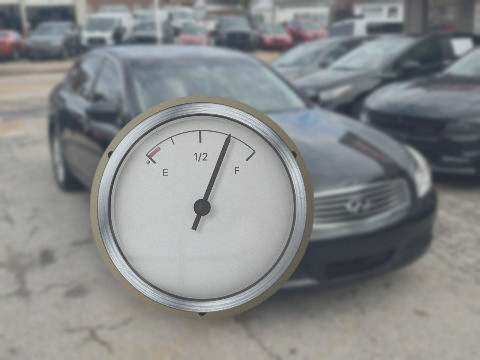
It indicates 0.75
